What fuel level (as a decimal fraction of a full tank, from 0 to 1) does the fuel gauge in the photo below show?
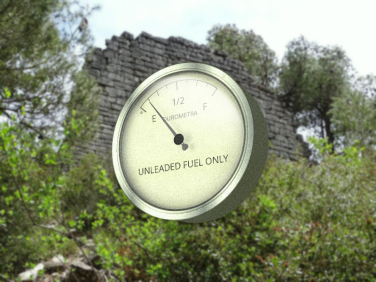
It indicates 0.125
